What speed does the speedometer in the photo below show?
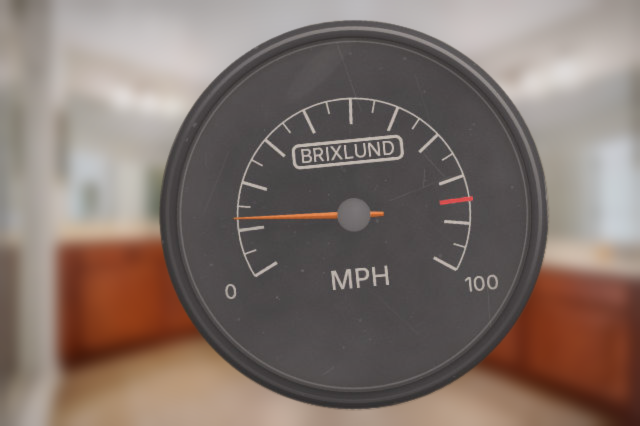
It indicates 12.5 mph
